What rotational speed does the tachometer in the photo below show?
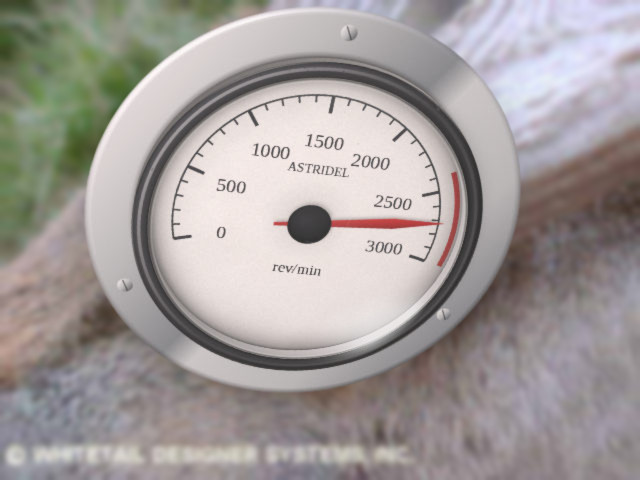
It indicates 2700 rpm
